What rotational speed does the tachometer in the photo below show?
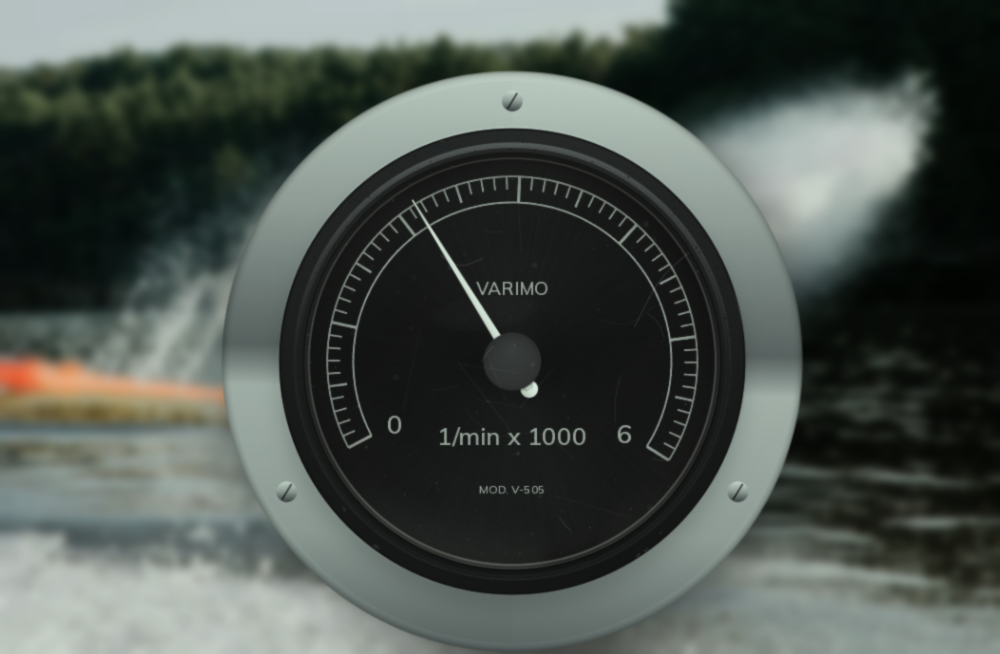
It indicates 2150 rpm
